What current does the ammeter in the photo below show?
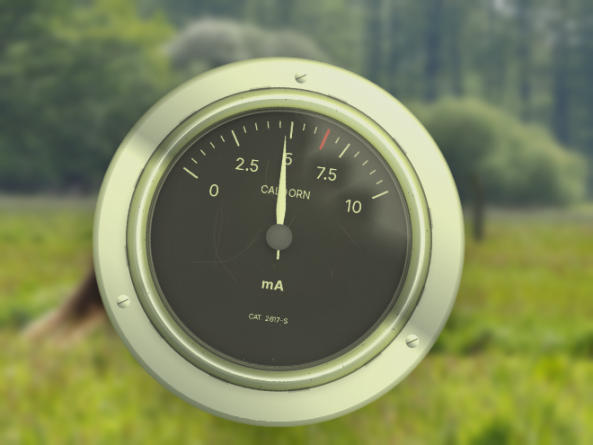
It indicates 4.75 mA
